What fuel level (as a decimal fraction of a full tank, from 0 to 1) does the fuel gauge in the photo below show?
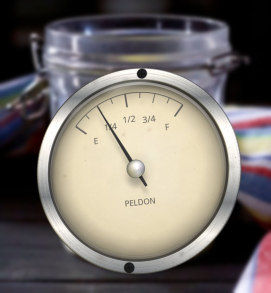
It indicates 0.25
